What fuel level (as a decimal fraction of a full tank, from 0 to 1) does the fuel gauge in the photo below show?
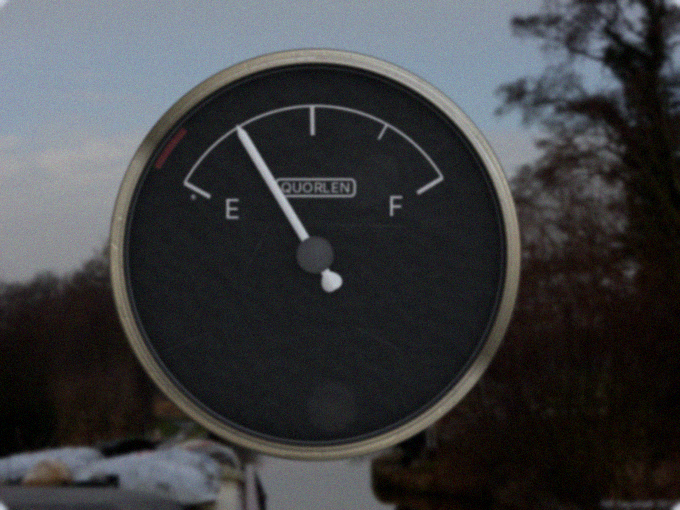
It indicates 0.25
